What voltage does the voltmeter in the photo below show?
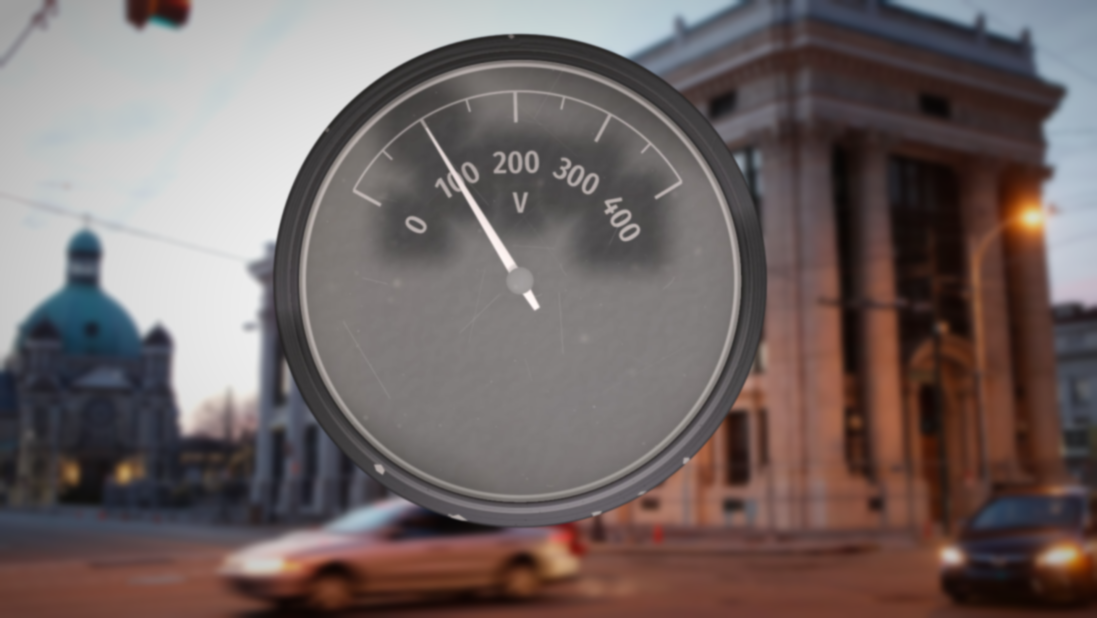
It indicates 100 V
